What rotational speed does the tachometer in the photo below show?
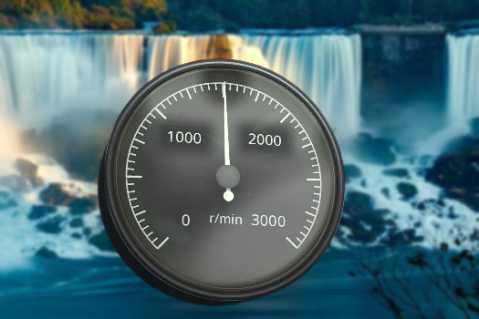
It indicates 1500 rpm
